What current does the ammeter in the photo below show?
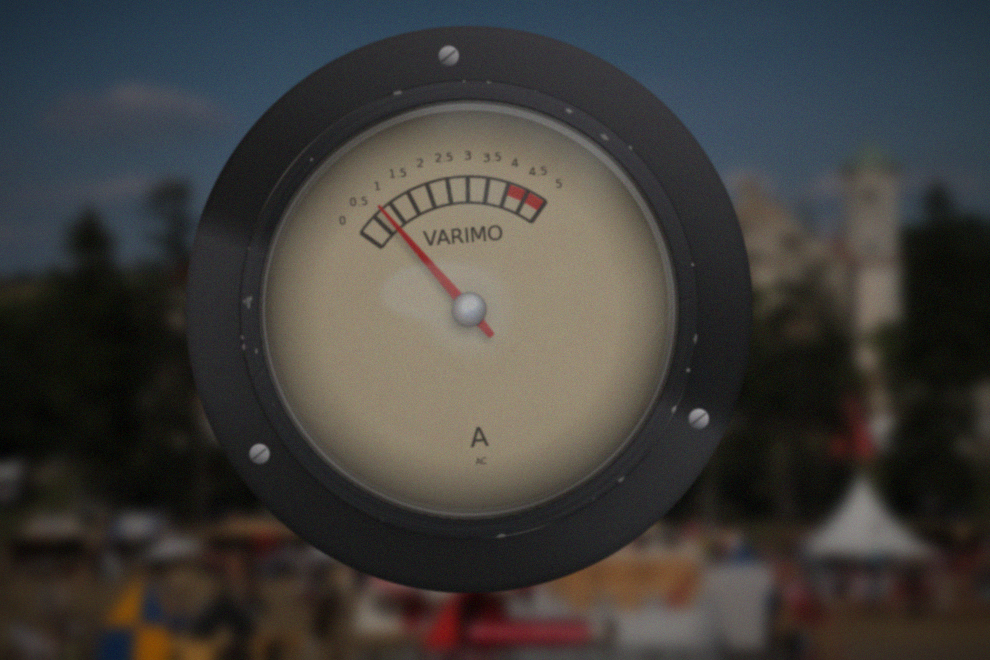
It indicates 0.75 A
